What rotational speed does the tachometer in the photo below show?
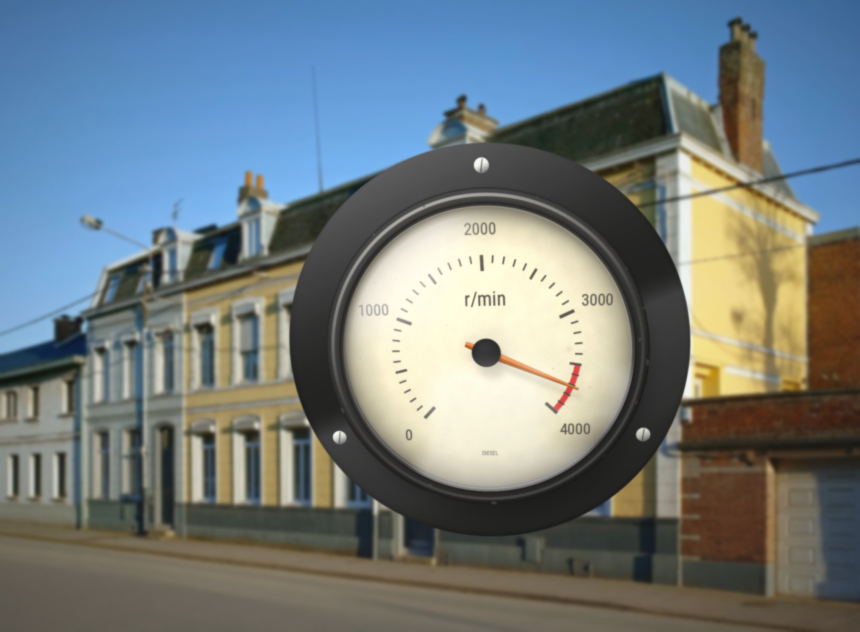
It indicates 3700 rpm
